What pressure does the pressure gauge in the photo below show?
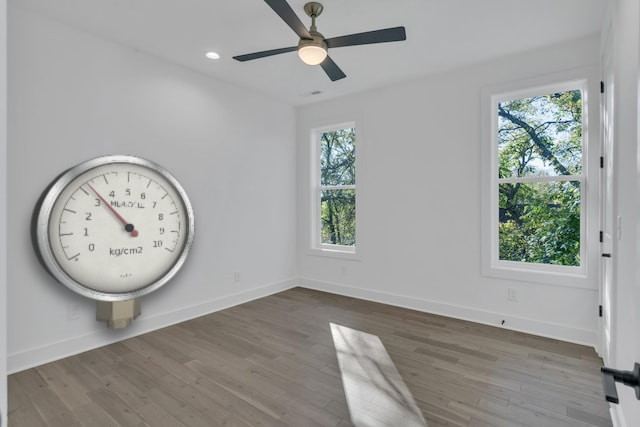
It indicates 3.25 kg/cm²
